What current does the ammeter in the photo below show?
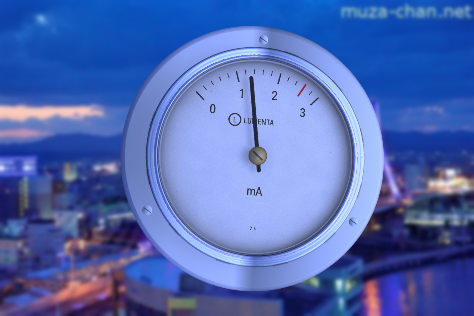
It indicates 1.3 mA
